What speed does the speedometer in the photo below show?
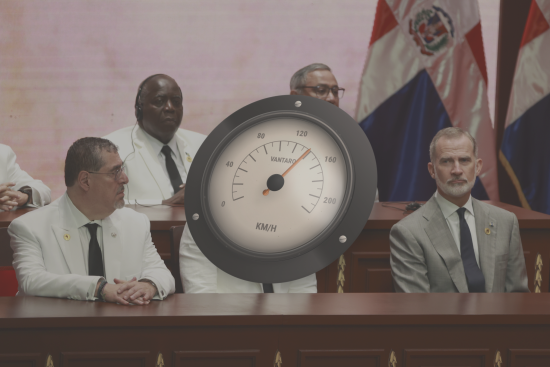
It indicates 140 km/h
